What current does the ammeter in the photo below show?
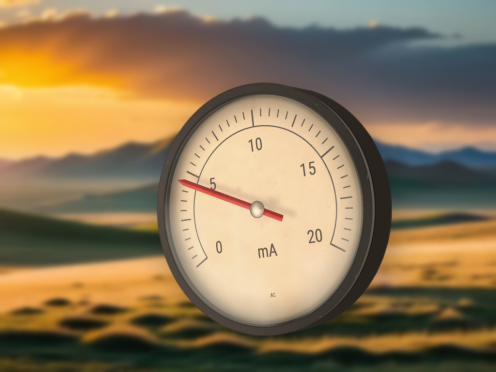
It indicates 4.5 mA
